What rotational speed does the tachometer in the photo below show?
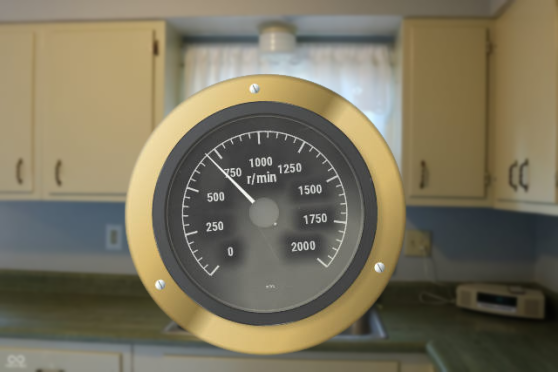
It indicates 700 rpm
